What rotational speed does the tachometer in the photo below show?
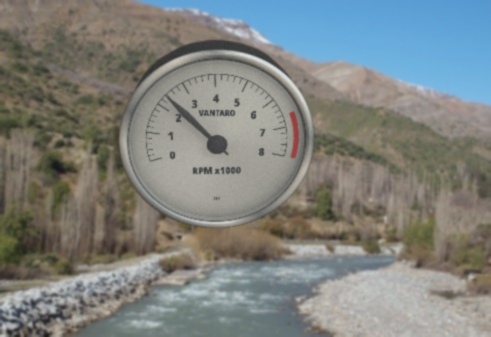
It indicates 2400 rpm
